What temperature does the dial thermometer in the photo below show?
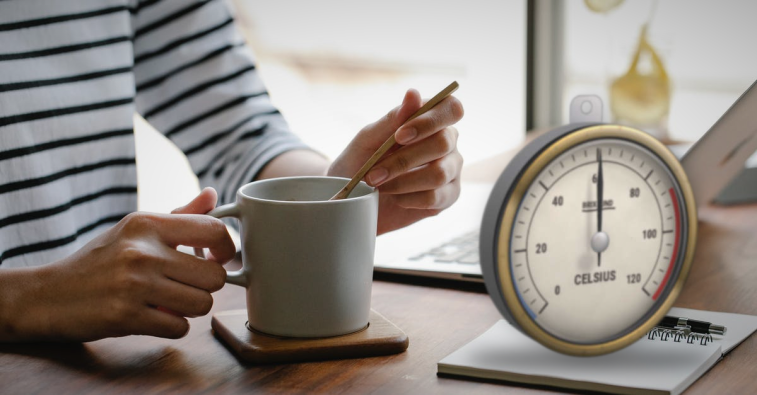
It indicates 60 °C
